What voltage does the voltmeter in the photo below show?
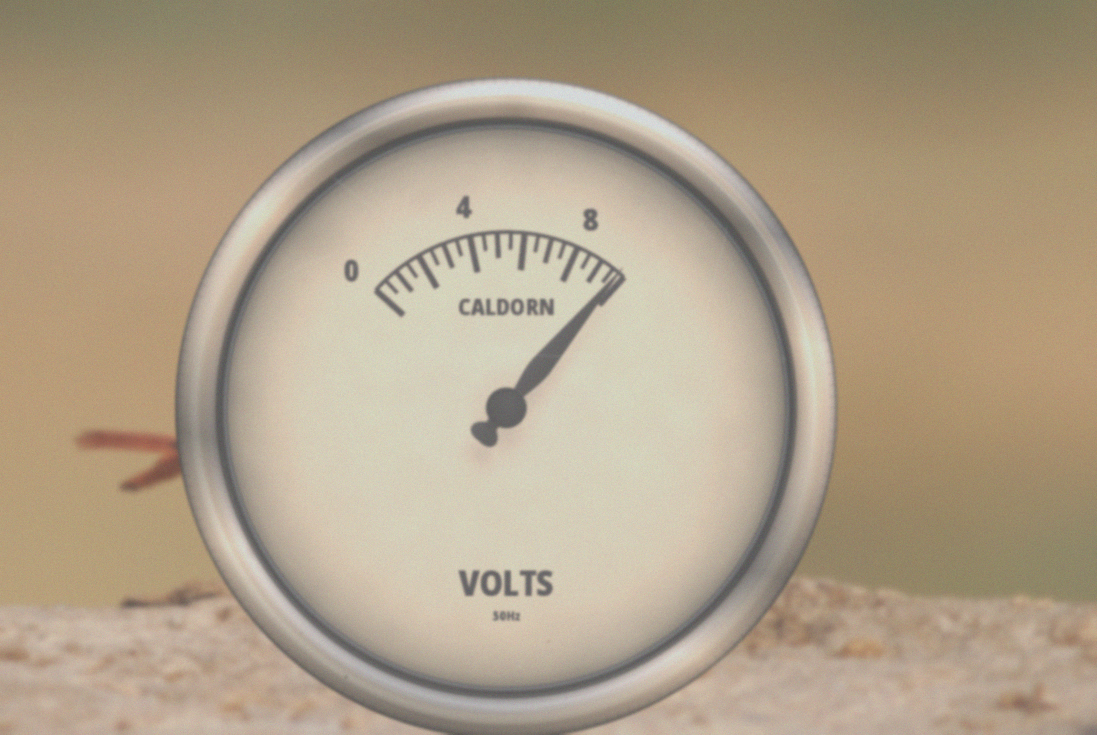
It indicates 9.75 V
